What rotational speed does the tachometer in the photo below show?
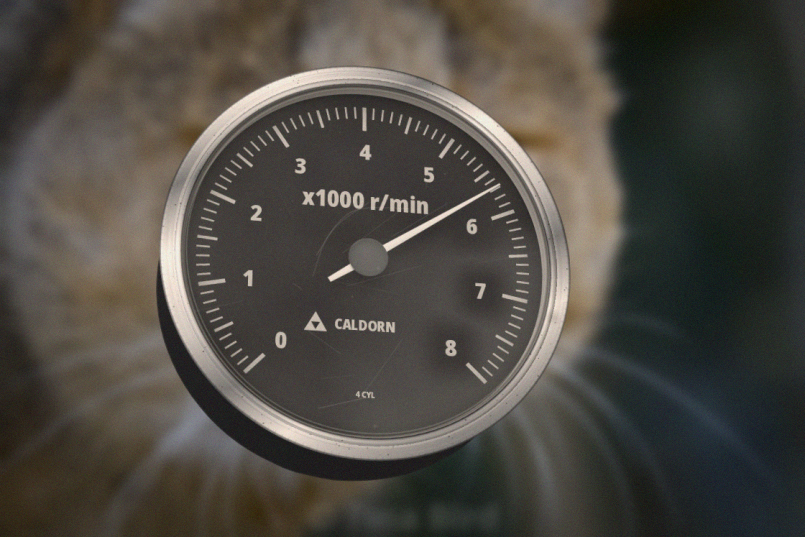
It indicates 5700 rpm
